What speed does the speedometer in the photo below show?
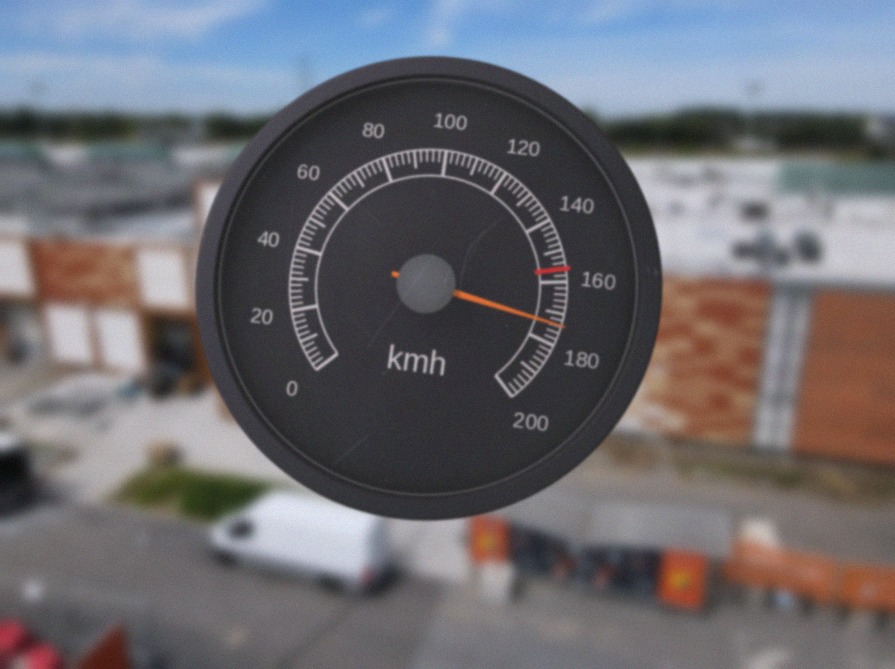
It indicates 174 km/h
